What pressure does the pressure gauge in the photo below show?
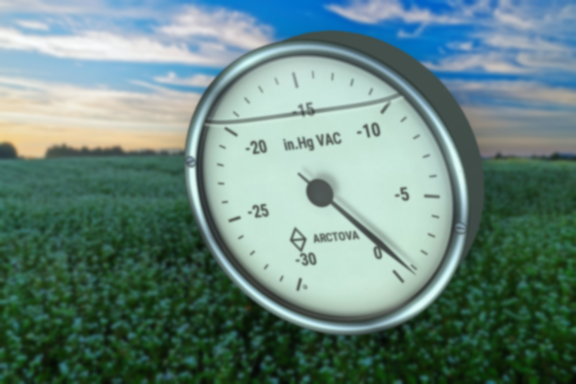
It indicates -1 inHg
